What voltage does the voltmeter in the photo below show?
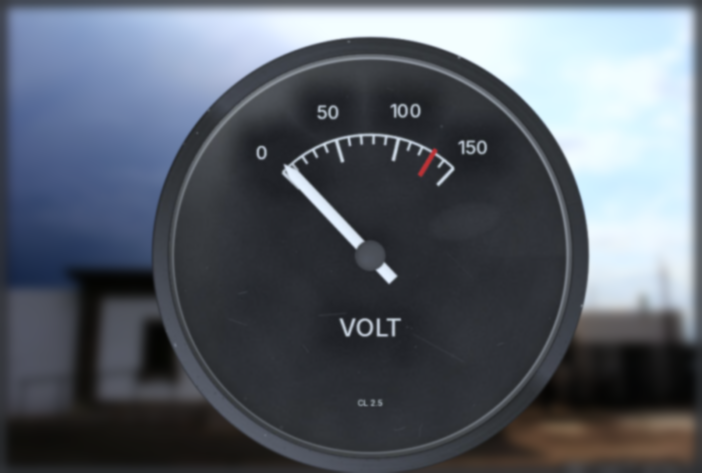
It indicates 5 V
